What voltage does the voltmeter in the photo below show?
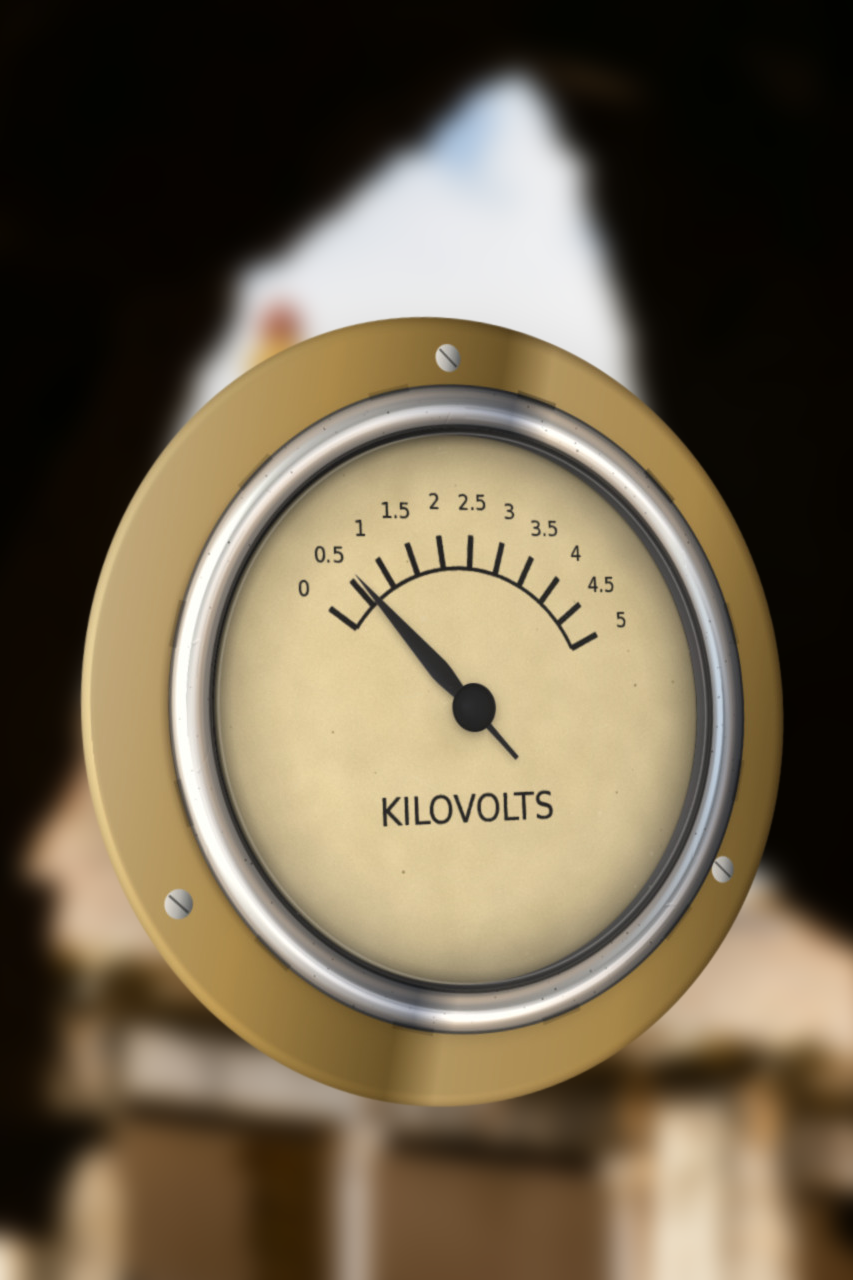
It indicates 0.5 kV
